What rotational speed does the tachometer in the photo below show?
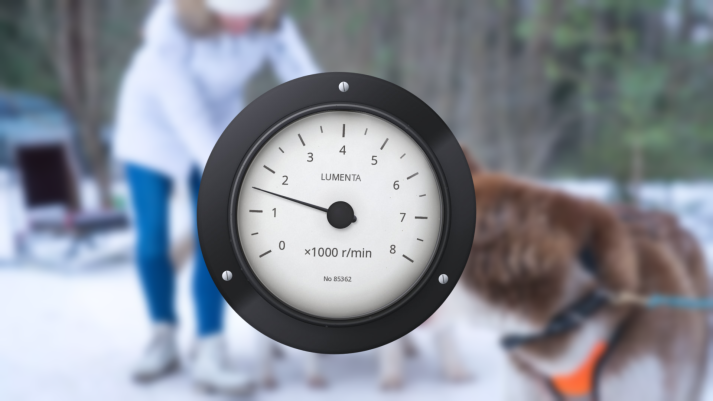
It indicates 1500 rpm
